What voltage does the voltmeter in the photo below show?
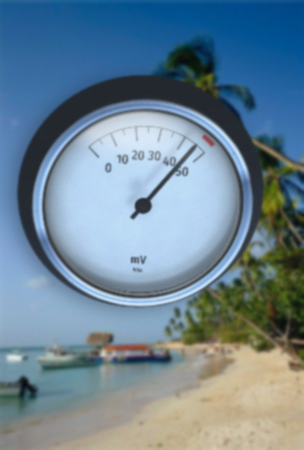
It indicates 45 mV
